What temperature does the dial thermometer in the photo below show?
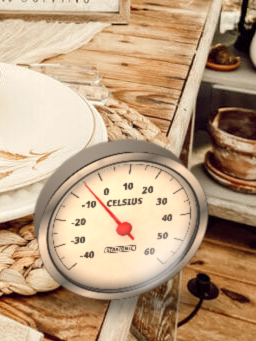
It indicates -5 °C
